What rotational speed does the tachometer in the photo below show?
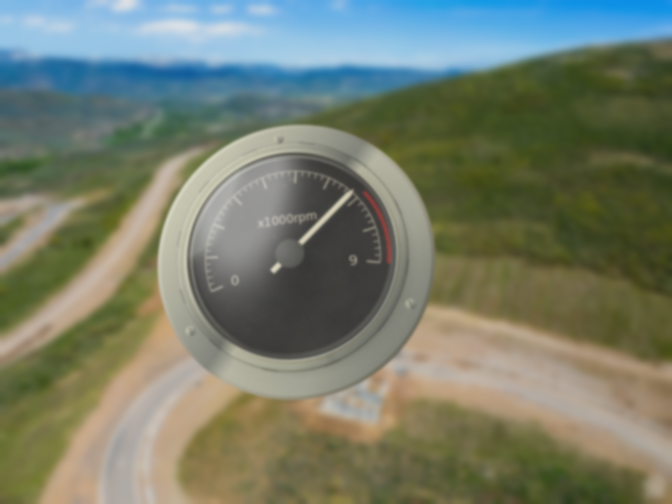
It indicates 6800 rpm
